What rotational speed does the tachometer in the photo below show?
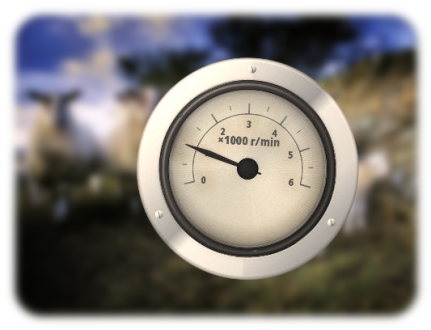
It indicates 1000 rpm
